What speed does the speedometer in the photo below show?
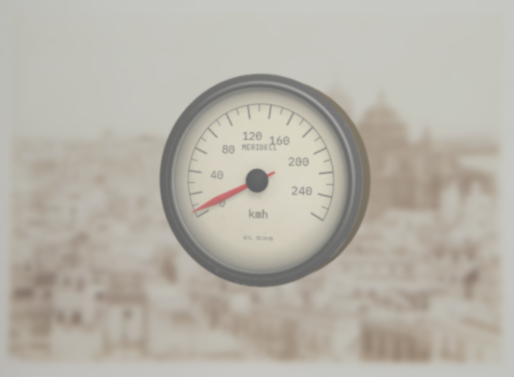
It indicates 5 km/h
